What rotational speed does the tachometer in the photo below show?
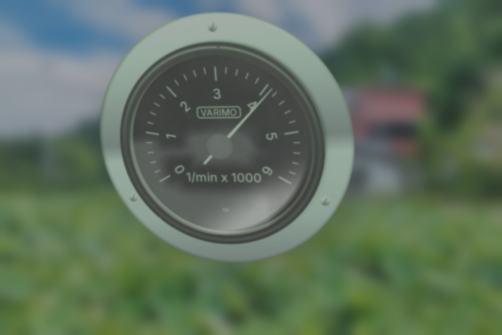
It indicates 4100 rpm
